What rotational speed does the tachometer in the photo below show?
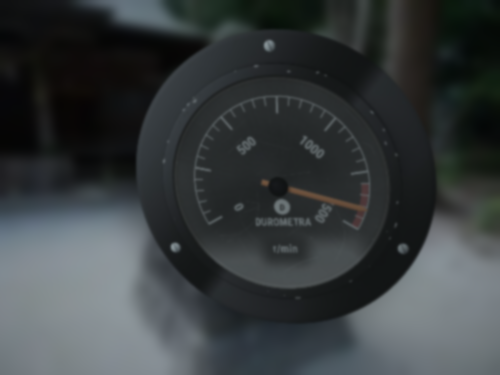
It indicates 1400 rpm
